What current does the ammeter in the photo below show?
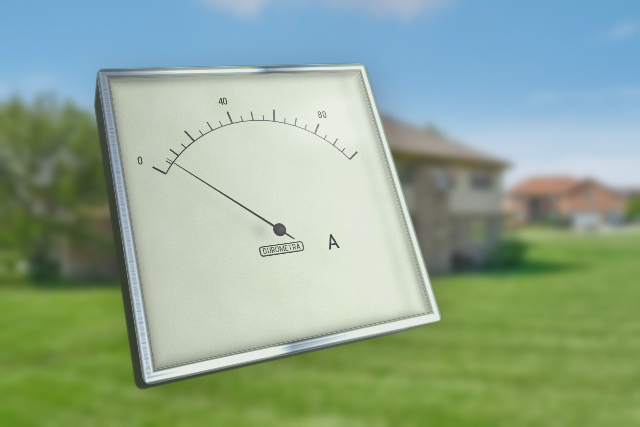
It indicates 5 A
